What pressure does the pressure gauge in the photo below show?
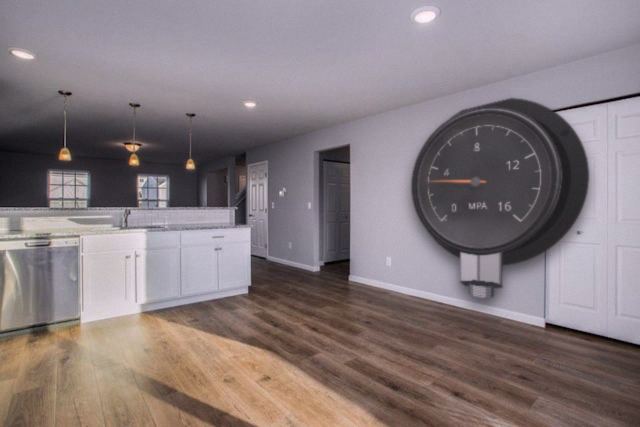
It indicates 3 MPa
